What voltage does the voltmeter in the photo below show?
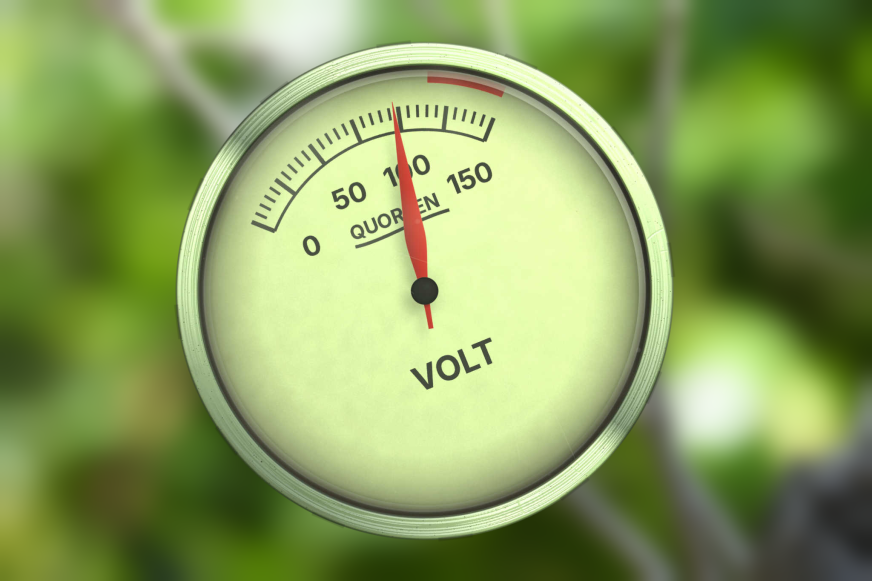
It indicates 97.5 V
